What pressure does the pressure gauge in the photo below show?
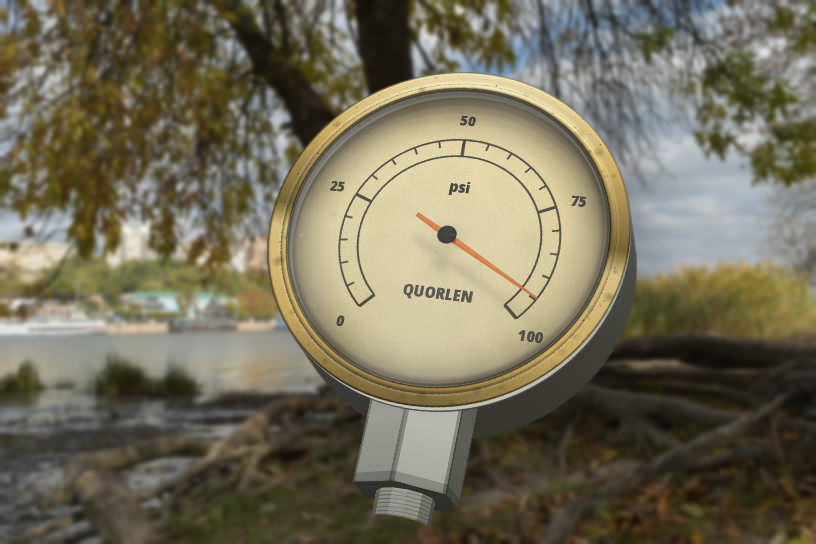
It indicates 95 psi
